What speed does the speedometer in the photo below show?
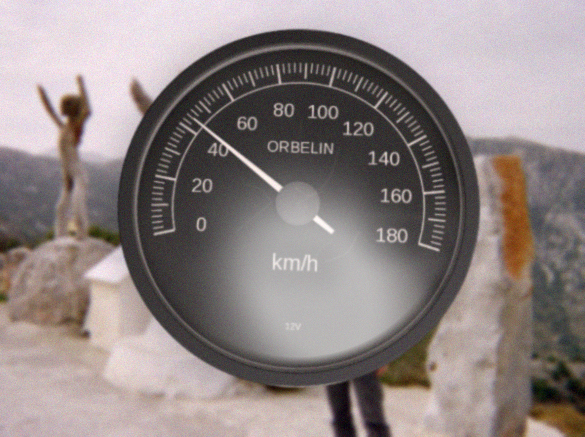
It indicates 44 km/h
